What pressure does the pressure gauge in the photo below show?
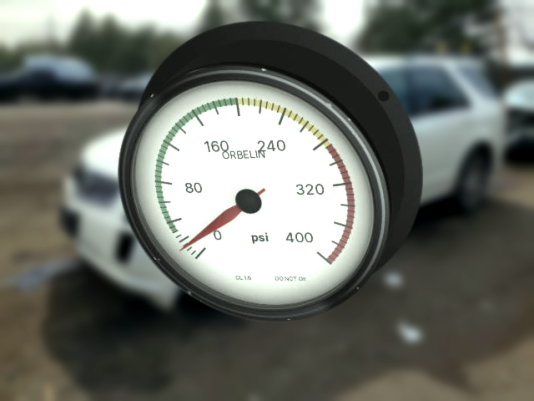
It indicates 15 psi
